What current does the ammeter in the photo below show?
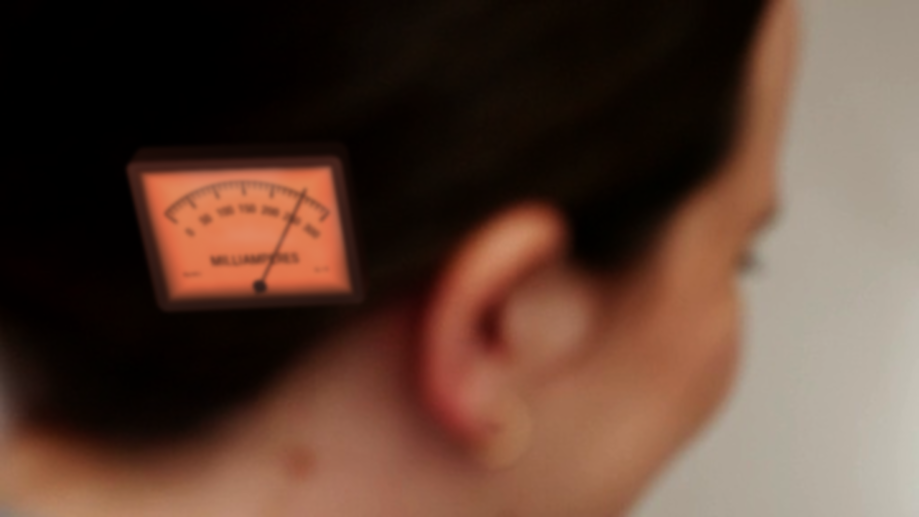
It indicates 250 mA
